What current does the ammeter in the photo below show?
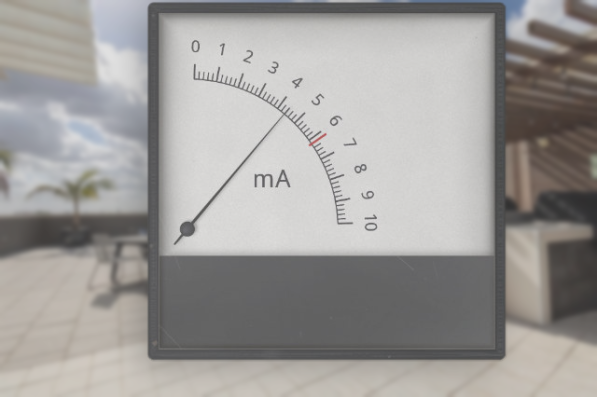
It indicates 4.4 mA
